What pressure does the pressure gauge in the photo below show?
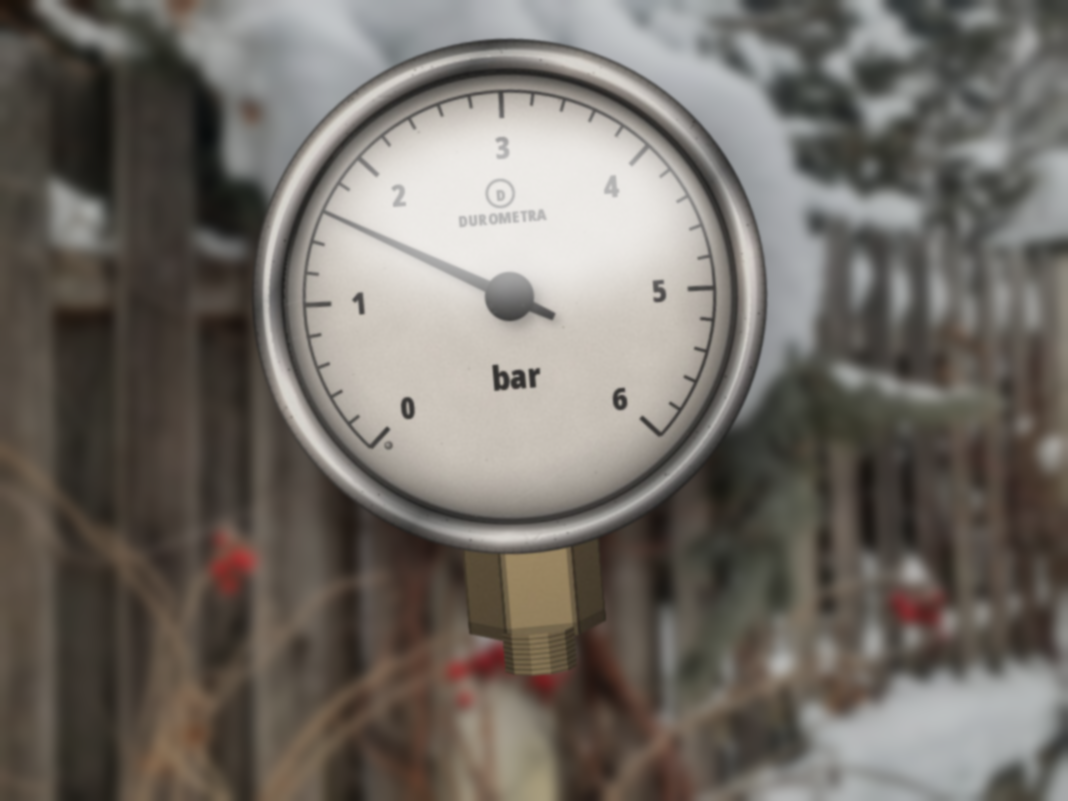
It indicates 1.6 bar
